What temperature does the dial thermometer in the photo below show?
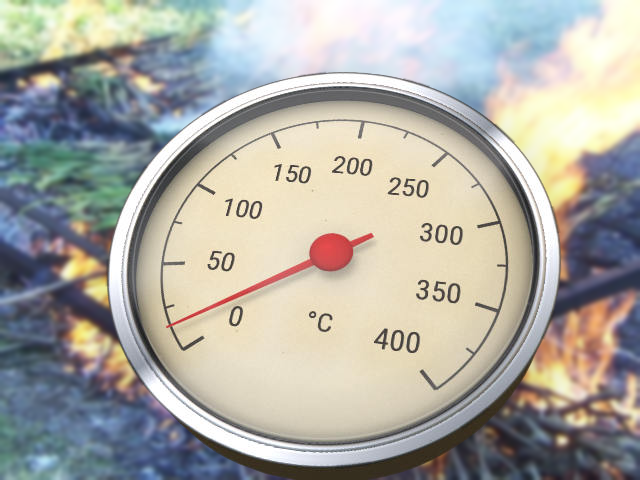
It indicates 12.5 °C
